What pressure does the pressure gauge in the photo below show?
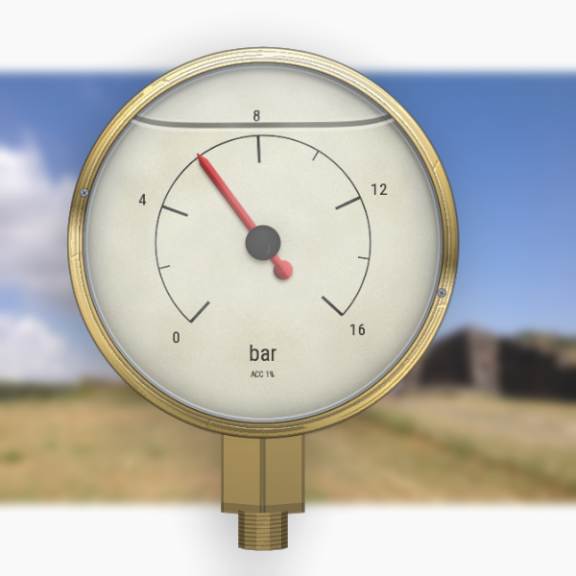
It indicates 6 bar
